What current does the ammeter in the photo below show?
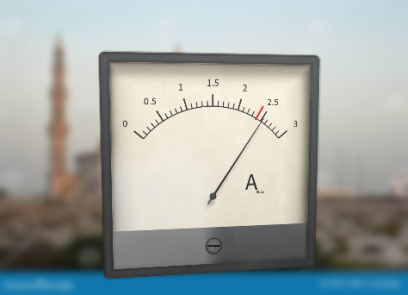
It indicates 2.5 A
